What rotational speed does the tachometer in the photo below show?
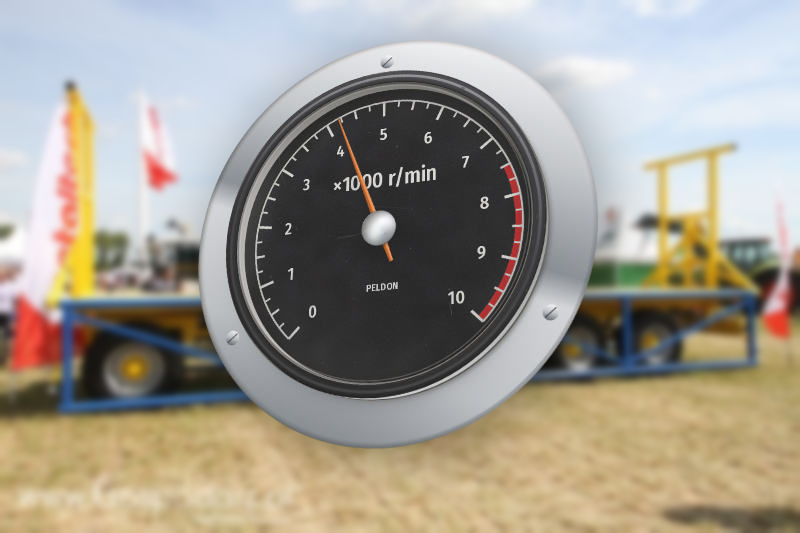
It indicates 4250 rpm
